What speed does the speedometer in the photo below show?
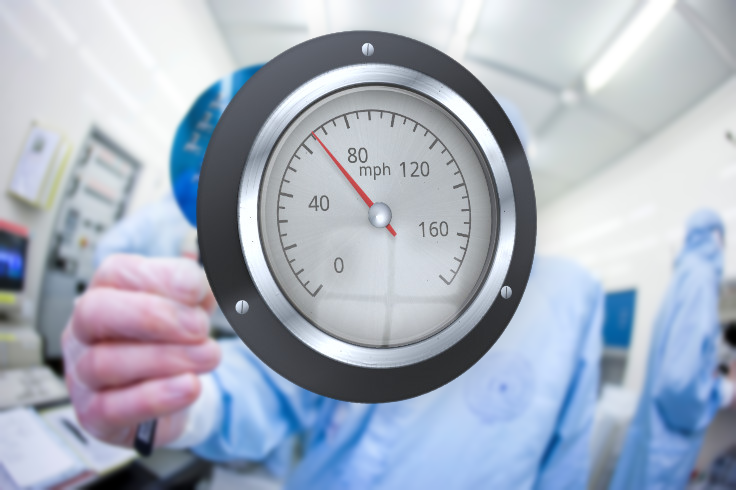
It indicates 65 mph
